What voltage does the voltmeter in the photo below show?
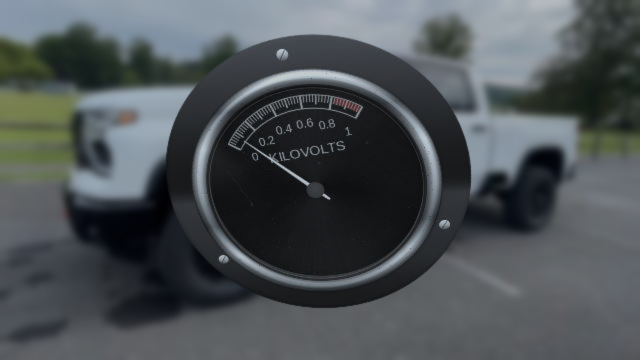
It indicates 0.1 kV
